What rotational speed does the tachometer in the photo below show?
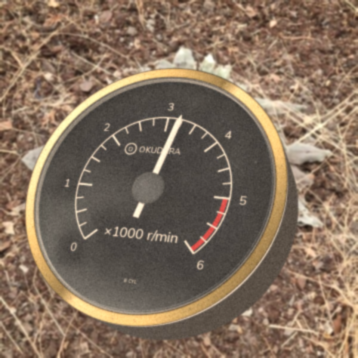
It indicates 3250 rpm
